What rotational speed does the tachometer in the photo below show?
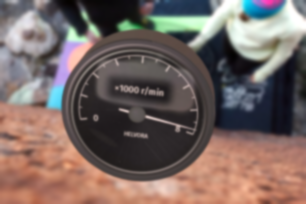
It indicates 7750 rpm
